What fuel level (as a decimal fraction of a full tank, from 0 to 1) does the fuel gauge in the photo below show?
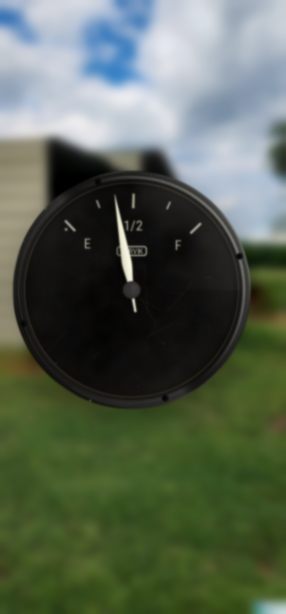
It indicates 0.375
